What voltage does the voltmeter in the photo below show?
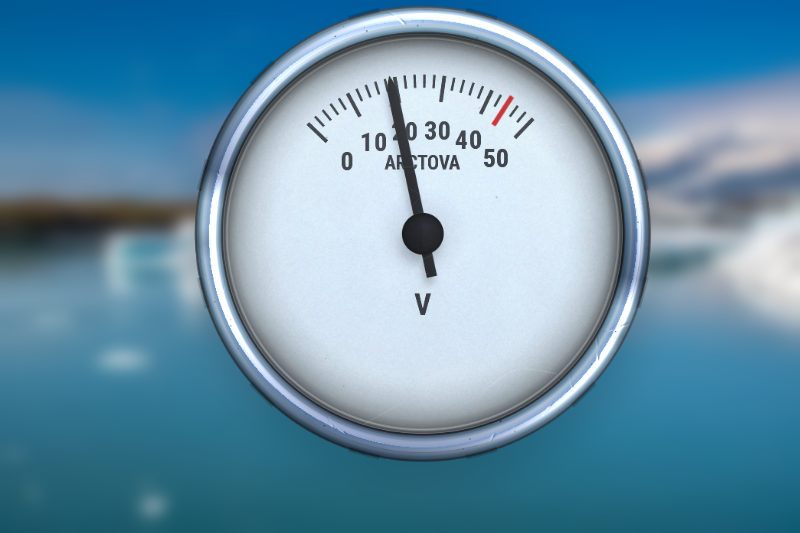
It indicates 19 V
